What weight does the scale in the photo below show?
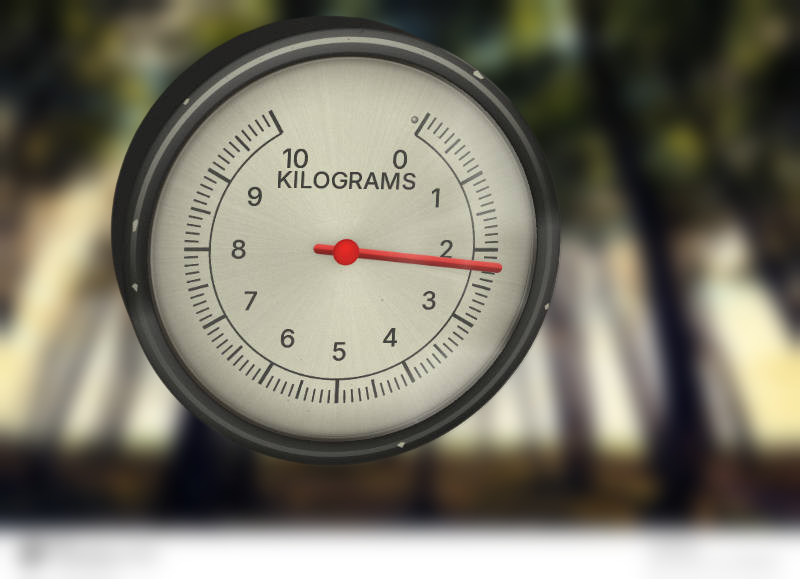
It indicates 2.2 kg
